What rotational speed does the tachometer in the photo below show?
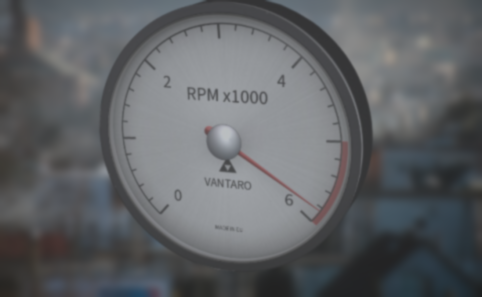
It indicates 5800 rpm
